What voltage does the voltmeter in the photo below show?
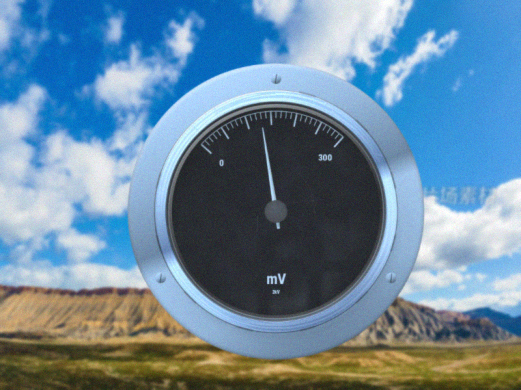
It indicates 130 mV
